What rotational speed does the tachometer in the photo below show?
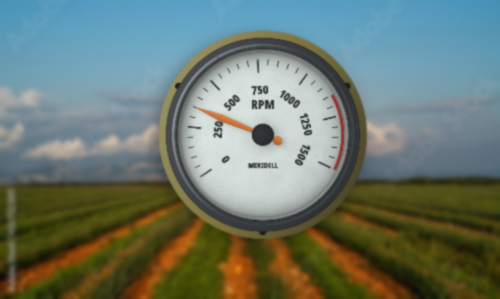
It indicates 350 rpm
